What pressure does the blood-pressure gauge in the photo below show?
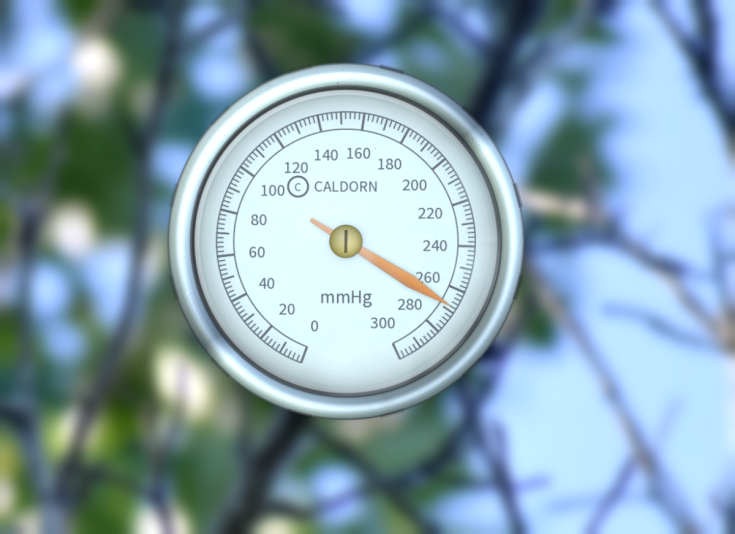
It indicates 268 mmHg
